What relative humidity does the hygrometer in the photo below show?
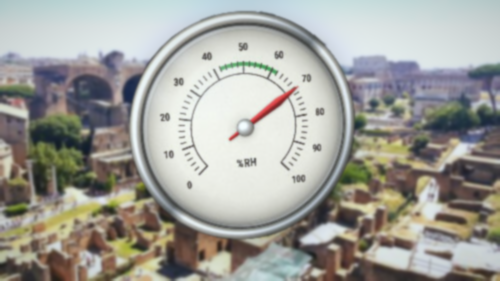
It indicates 70 %
